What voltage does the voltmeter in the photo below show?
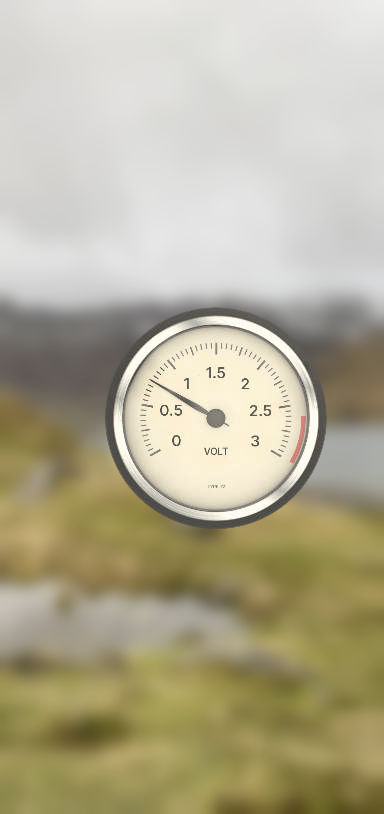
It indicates 0.75 V
